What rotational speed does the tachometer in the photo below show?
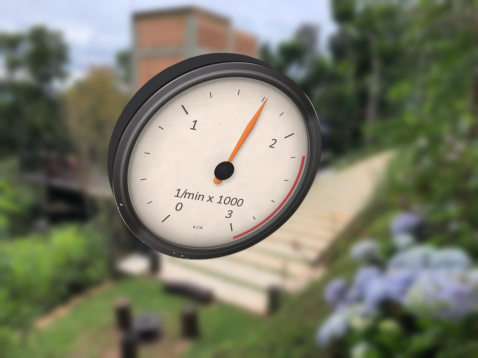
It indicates 1600 rpm
